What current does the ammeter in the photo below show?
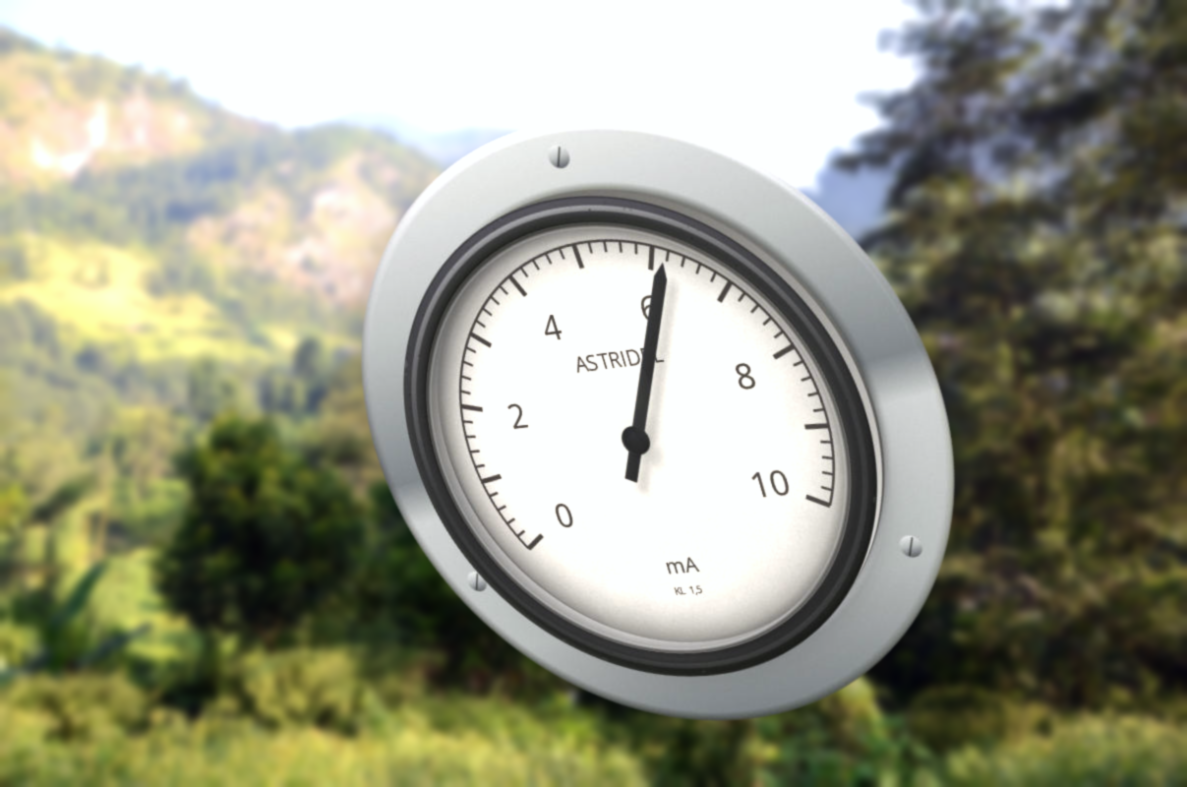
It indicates 6.2 mA
